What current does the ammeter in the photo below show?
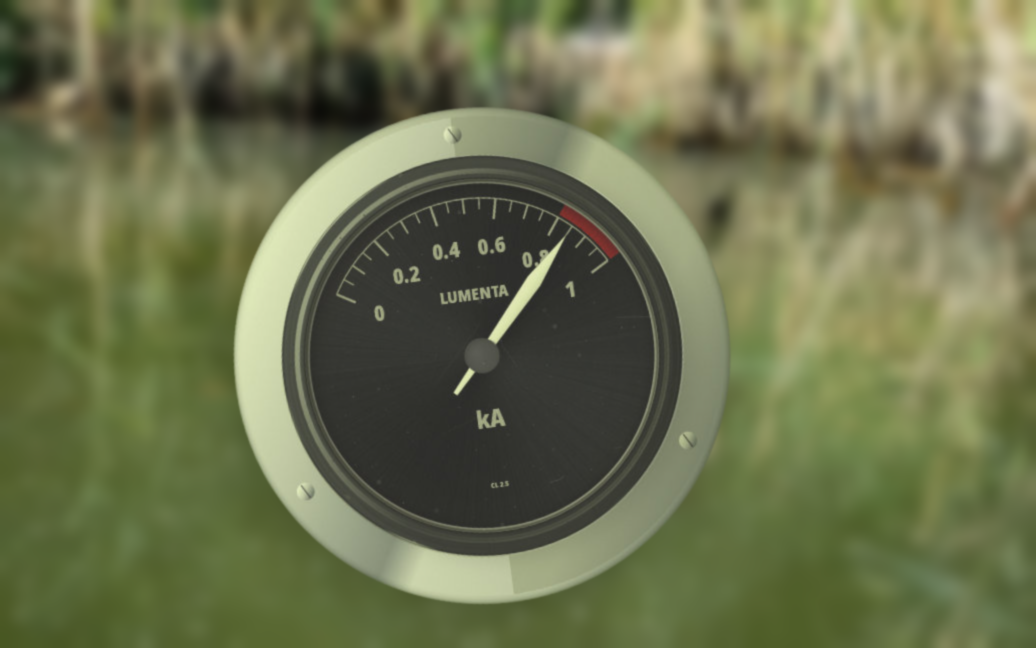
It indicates 0.85 kA
